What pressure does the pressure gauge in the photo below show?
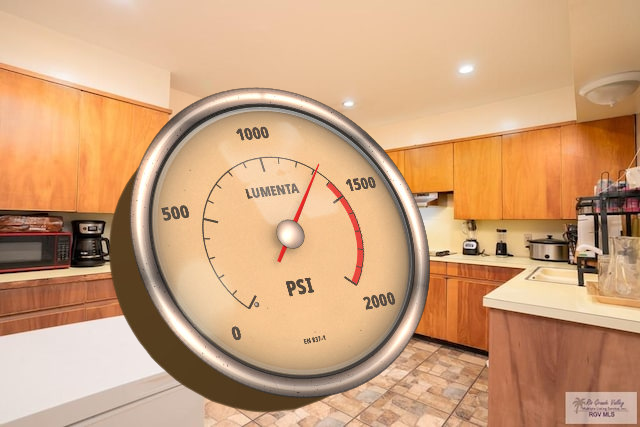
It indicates 1300 psi
